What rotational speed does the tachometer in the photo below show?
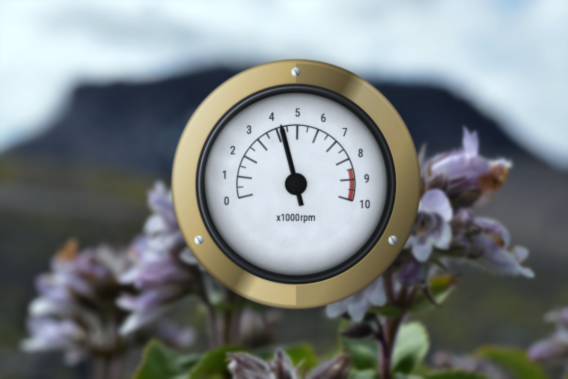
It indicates 4250 rpm
